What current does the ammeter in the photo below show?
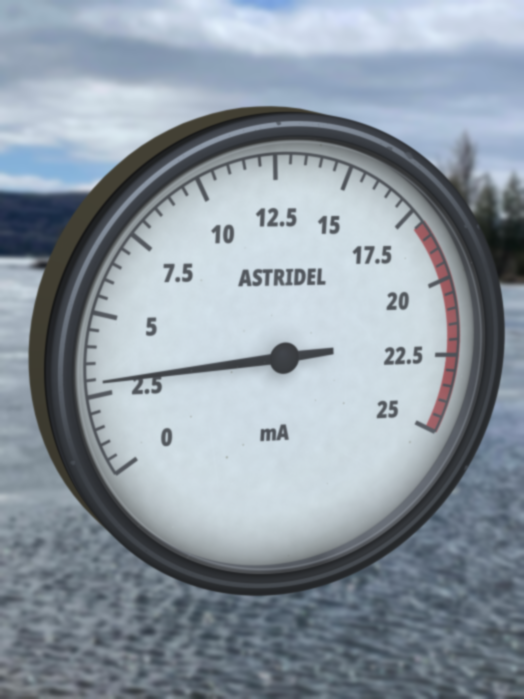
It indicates 3 mA
